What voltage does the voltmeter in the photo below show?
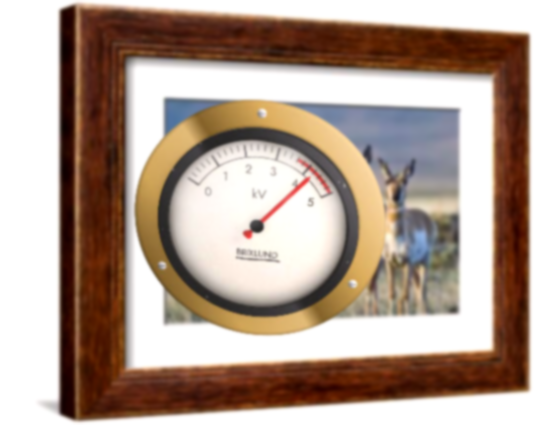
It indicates 4.2 kV
